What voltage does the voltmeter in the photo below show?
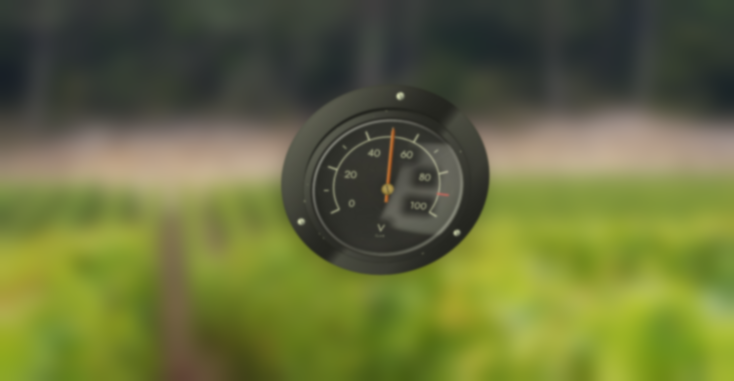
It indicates 50 V
